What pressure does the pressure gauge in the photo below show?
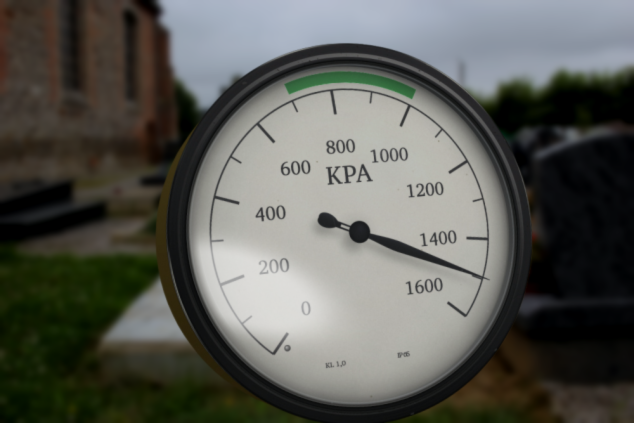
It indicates 1500 kPa
